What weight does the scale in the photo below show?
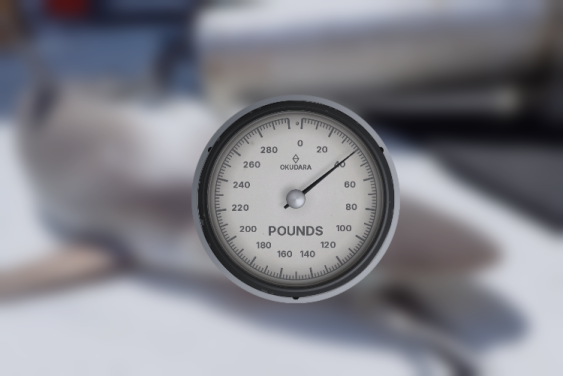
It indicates 40 lb
